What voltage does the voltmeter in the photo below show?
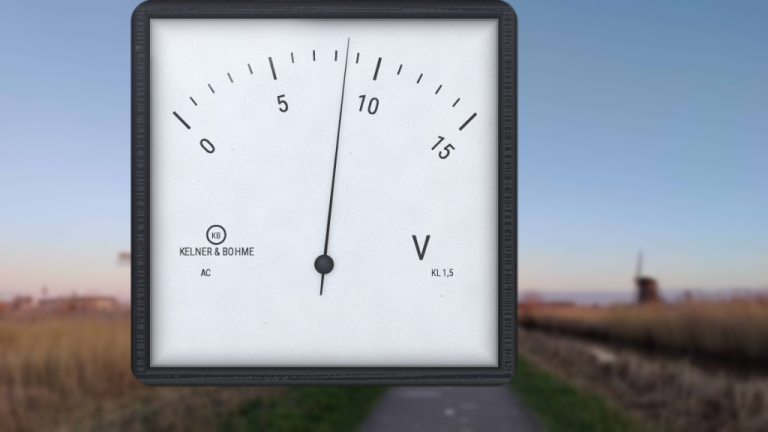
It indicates 8.5 V
